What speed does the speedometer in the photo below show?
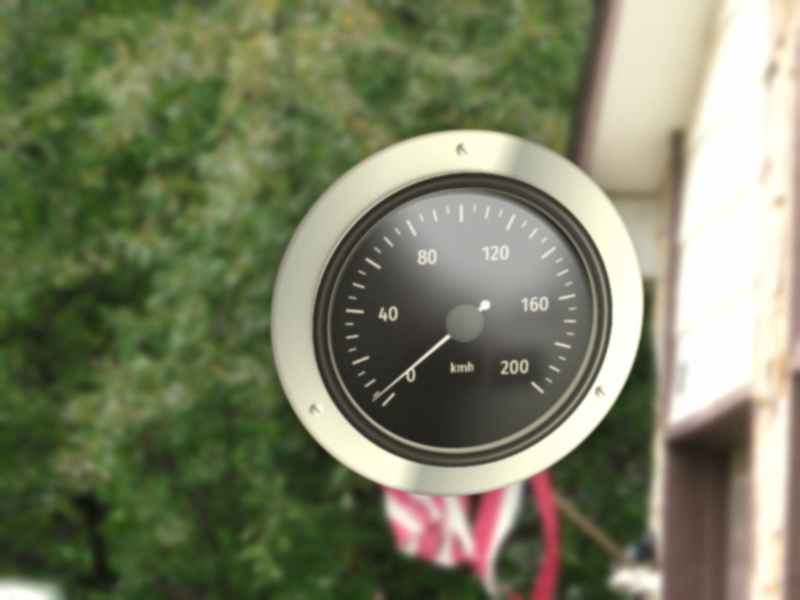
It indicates 5 km/h
